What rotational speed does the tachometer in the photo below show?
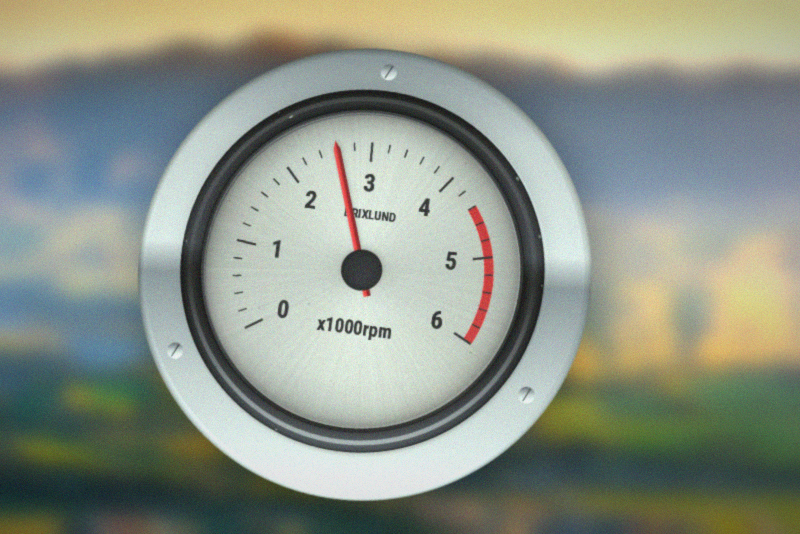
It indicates 2600 rpm
